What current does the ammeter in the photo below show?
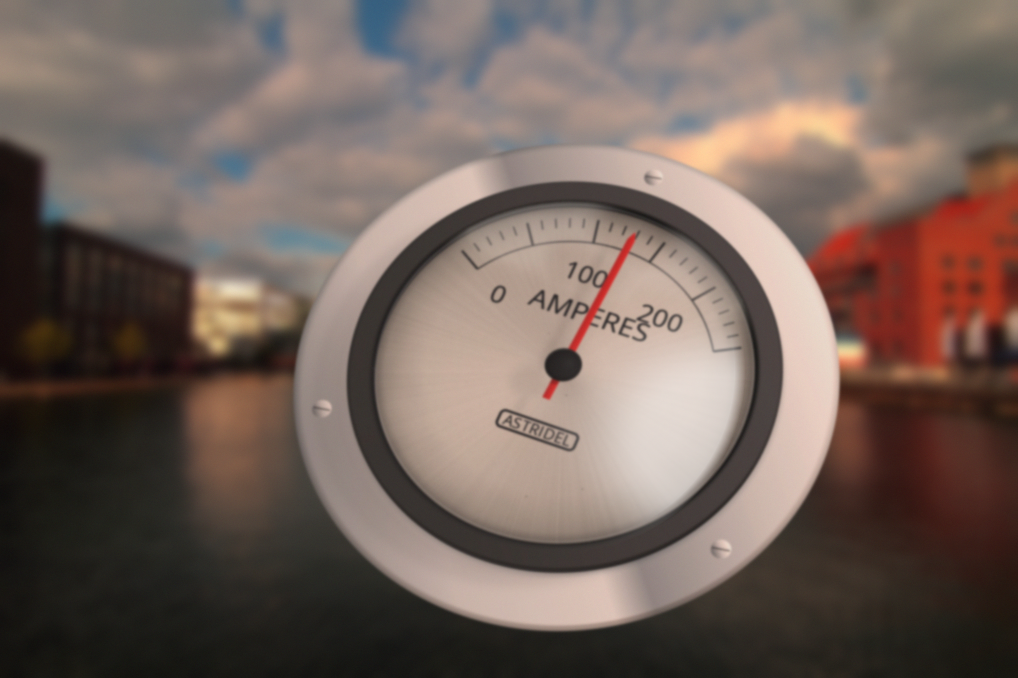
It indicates 130 A
